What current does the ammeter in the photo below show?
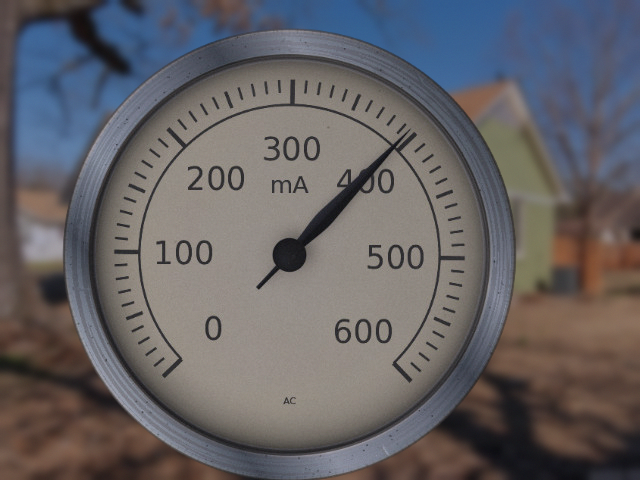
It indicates 395 mA
